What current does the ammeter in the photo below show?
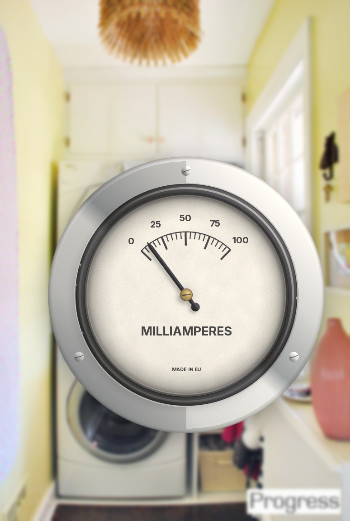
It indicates 10 mA
